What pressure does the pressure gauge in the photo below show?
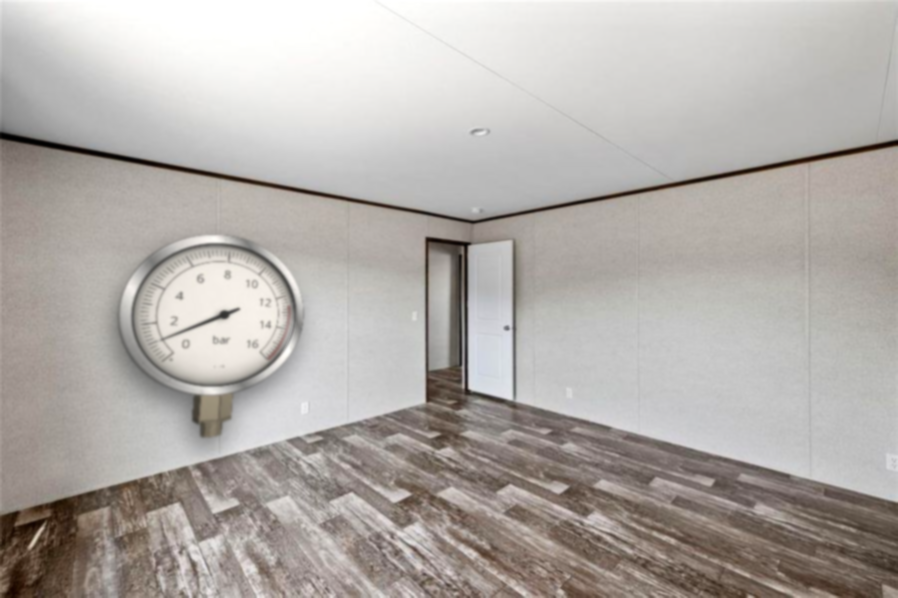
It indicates 1 bar
